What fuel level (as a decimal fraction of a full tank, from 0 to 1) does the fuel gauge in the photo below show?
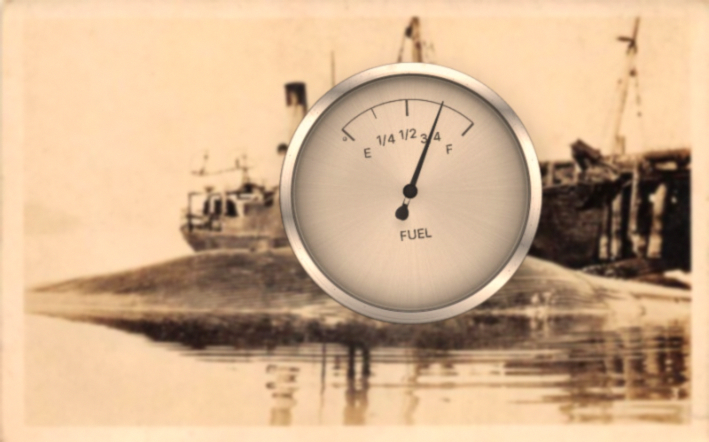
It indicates 0.75
